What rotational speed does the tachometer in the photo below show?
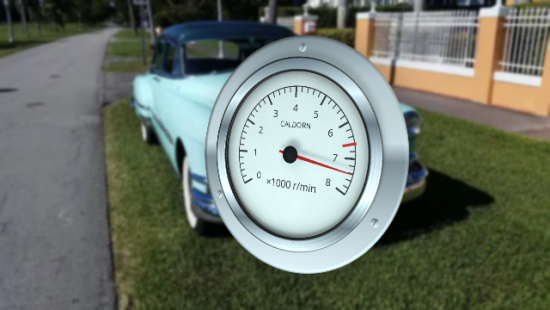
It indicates 7400 rpm
